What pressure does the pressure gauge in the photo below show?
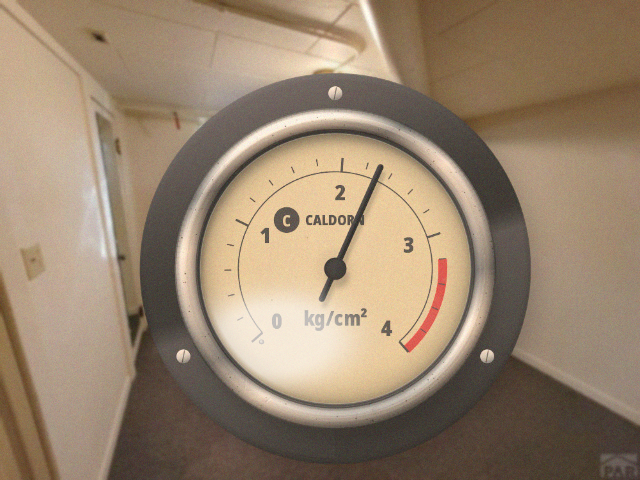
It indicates 2.3 kg/cm²
